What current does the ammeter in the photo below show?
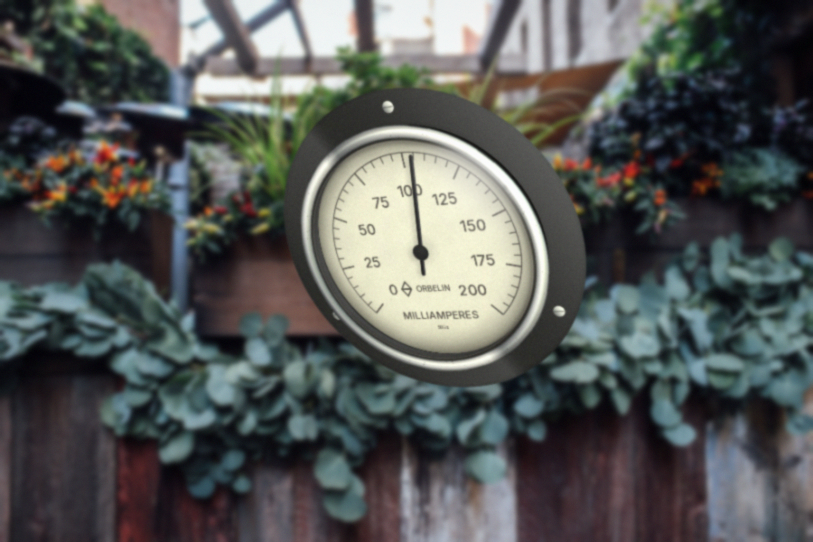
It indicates 105 mA
